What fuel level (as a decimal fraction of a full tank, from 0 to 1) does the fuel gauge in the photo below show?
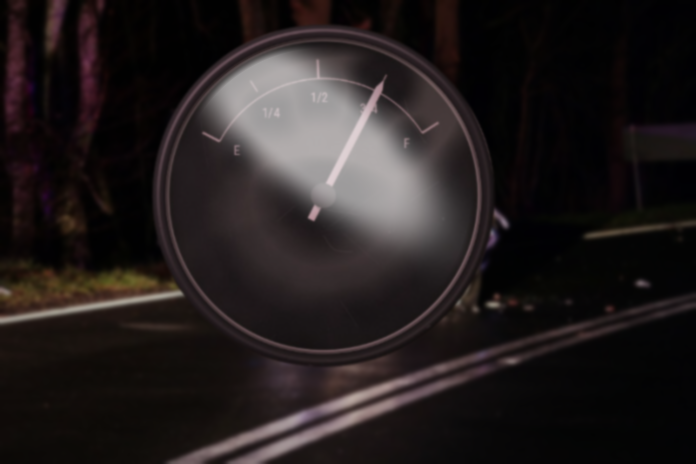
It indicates 0.75
